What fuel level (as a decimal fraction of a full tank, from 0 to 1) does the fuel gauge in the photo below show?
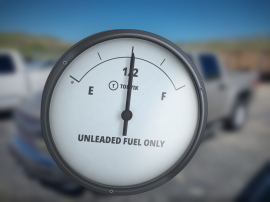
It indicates 0.5
